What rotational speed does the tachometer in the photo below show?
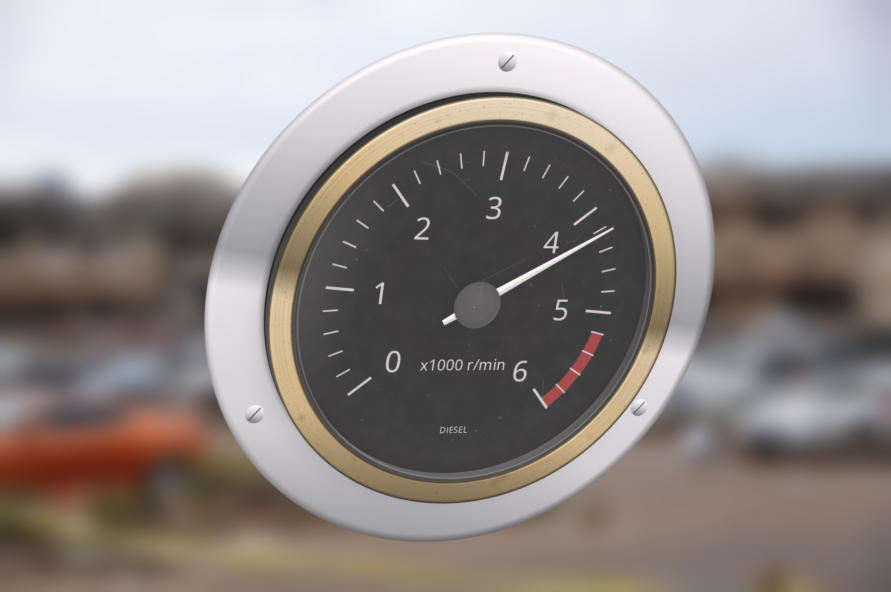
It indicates 4200 rpm
